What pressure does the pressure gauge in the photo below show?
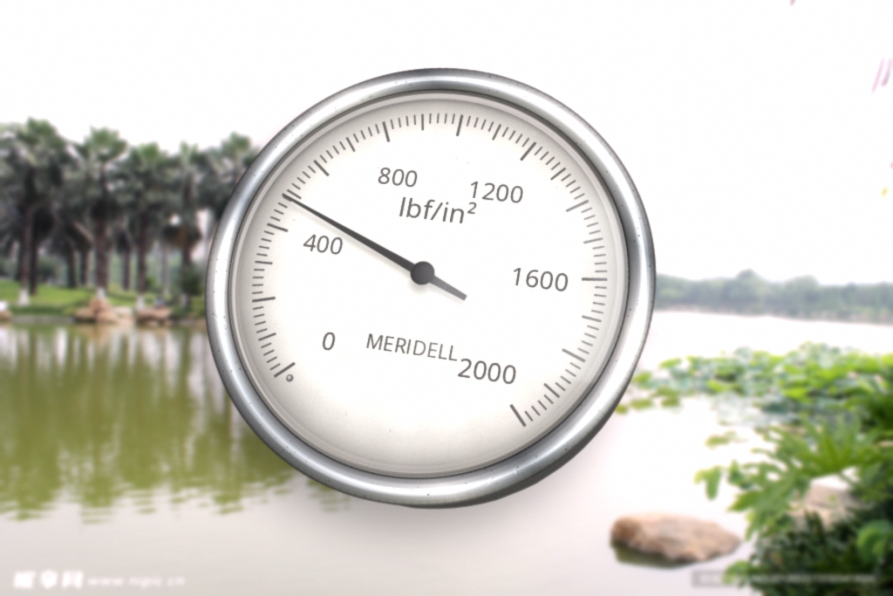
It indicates 480 psi
